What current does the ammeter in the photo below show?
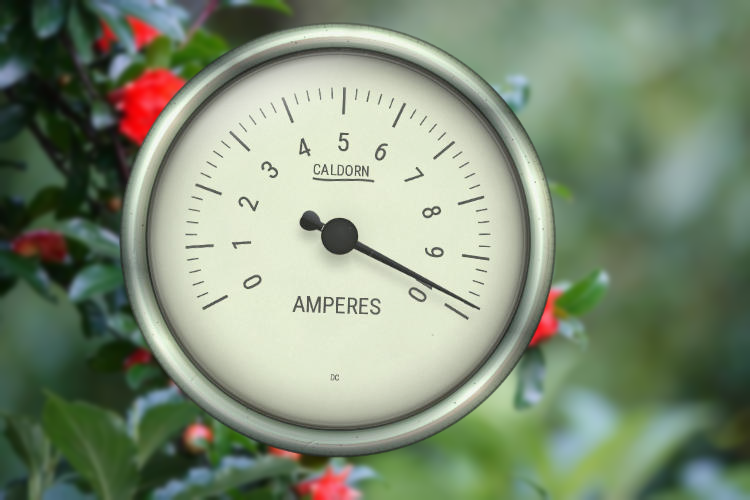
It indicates 9.8 A
